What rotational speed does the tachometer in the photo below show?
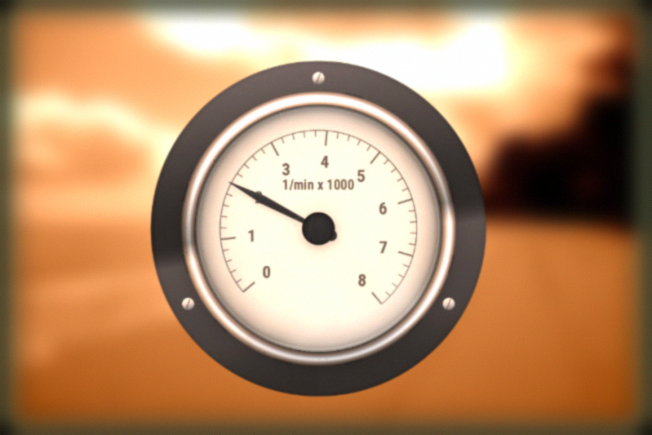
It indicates 2000 rpm
